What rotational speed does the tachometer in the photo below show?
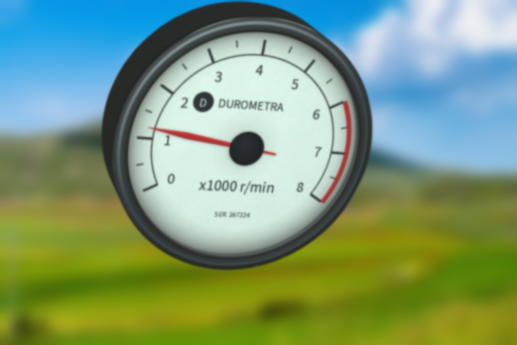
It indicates 1250 rpm
